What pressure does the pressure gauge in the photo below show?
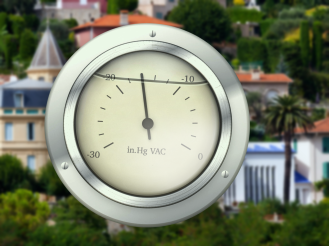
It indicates -16 inHg
